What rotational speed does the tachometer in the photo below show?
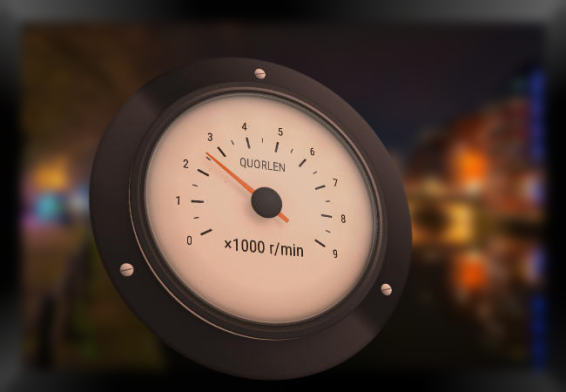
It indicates 2500 rpm
